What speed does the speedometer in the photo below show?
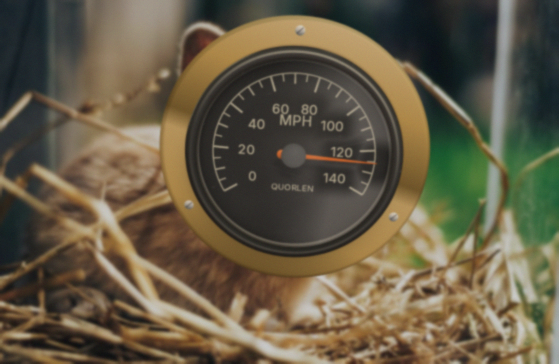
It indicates 125 mph
